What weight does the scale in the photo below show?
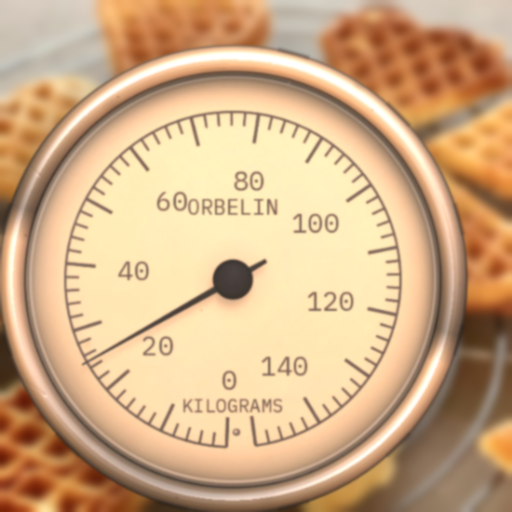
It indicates 25 kg
